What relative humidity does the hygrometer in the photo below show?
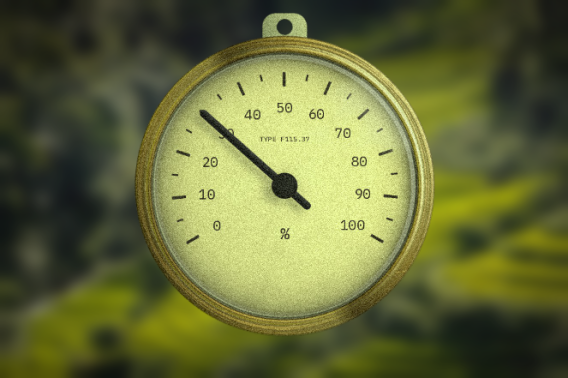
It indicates 30 %
